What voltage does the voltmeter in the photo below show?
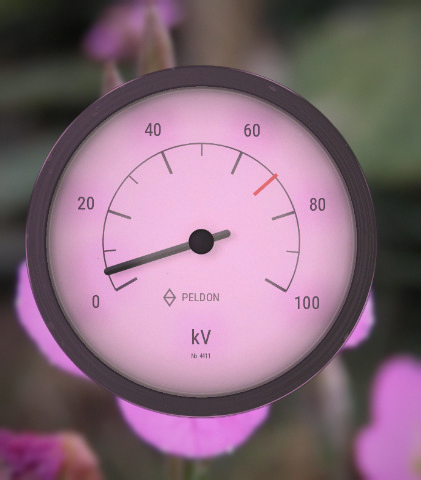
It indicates 5 kV
